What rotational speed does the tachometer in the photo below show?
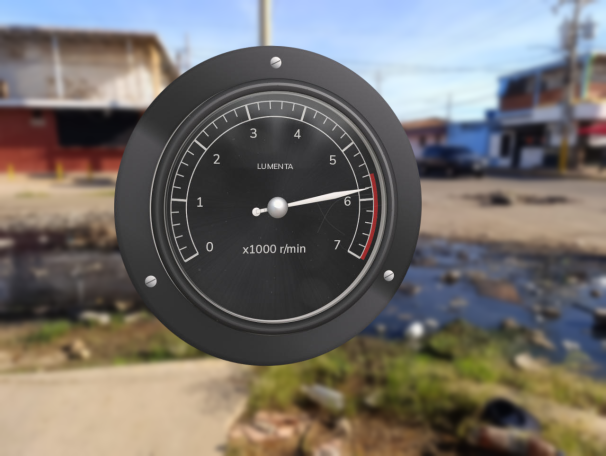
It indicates 5800 rpm
